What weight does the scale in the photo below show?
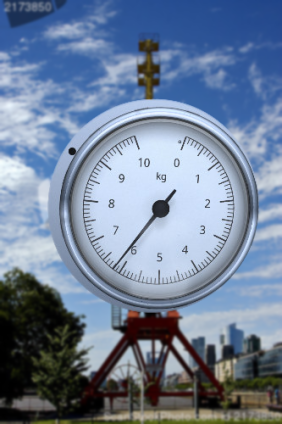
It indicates 6.2 kg
